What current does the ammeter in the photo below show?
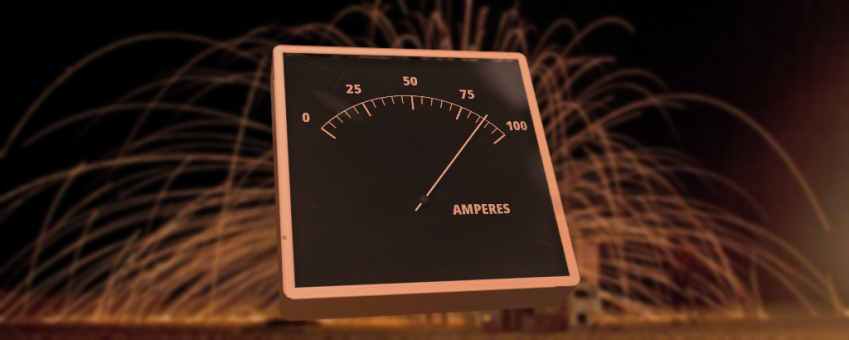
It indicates 87.5 A
